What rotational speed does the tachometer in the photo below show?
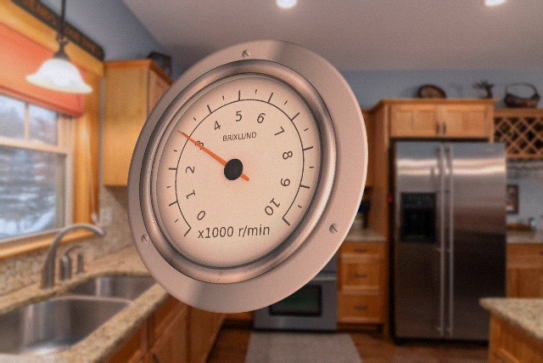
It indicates 3000 rpm
